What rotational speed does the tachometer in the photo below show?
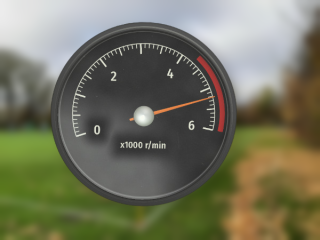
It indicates 5200 rpm
